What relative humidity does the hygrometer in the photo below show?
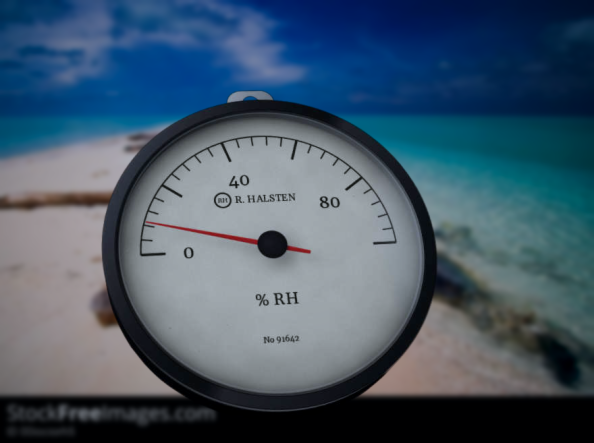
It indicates 8 %
